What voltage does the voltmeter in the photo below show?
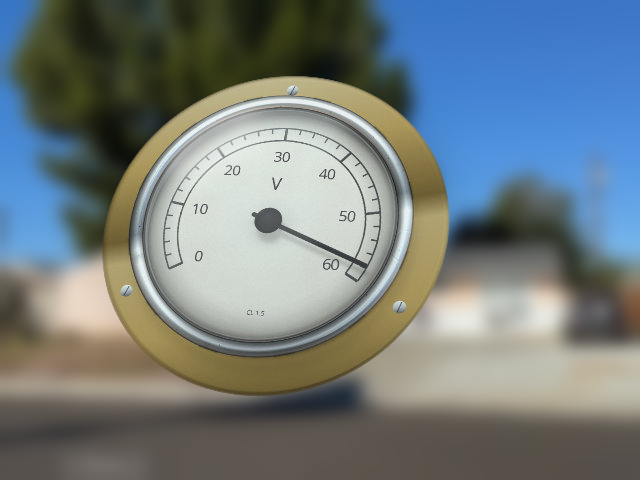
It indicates 58 V
